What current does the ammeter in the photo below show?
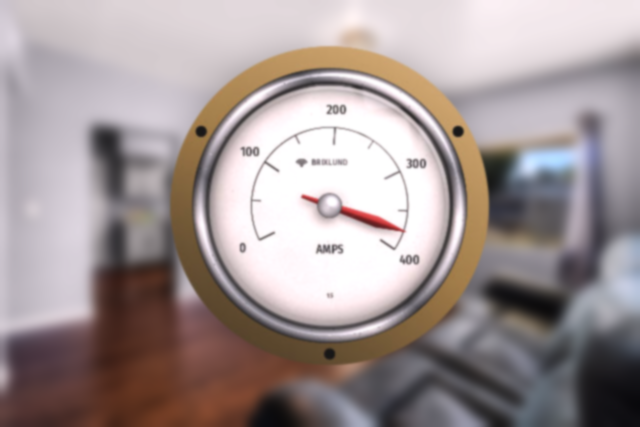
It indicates 375 A
